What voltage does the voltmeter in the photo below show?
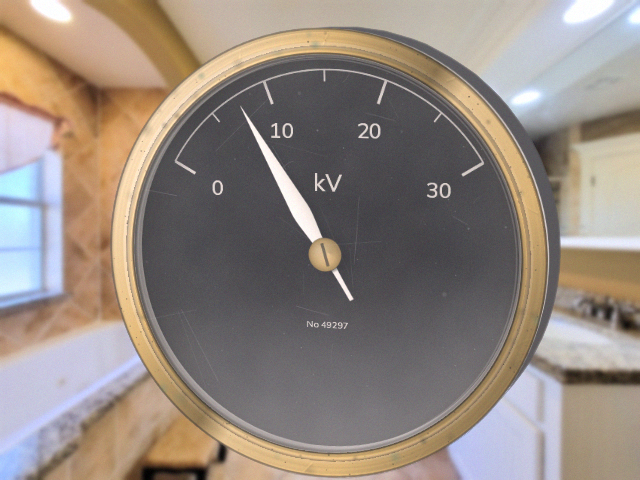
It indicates 7.5 kV
